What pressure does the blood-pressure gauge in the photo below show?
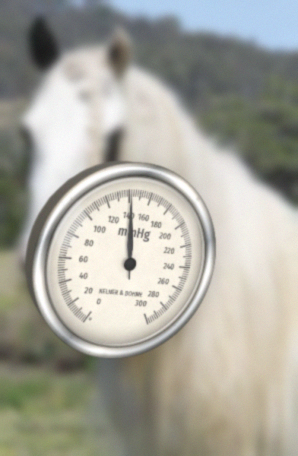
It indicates 140 mmHg
